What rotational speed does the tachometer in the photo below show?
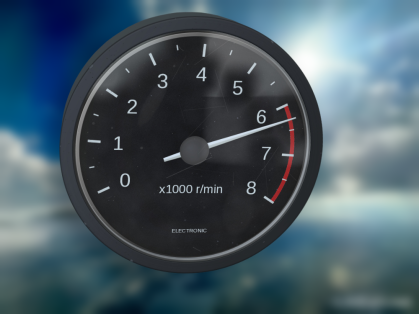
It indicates 6250 rpm
